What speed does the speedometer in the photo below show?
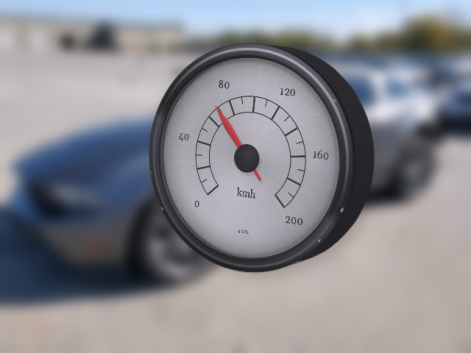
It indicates 70 km/h
